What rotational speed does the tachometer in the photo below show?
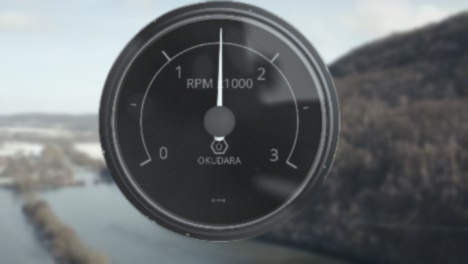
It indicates 1500 rpm
